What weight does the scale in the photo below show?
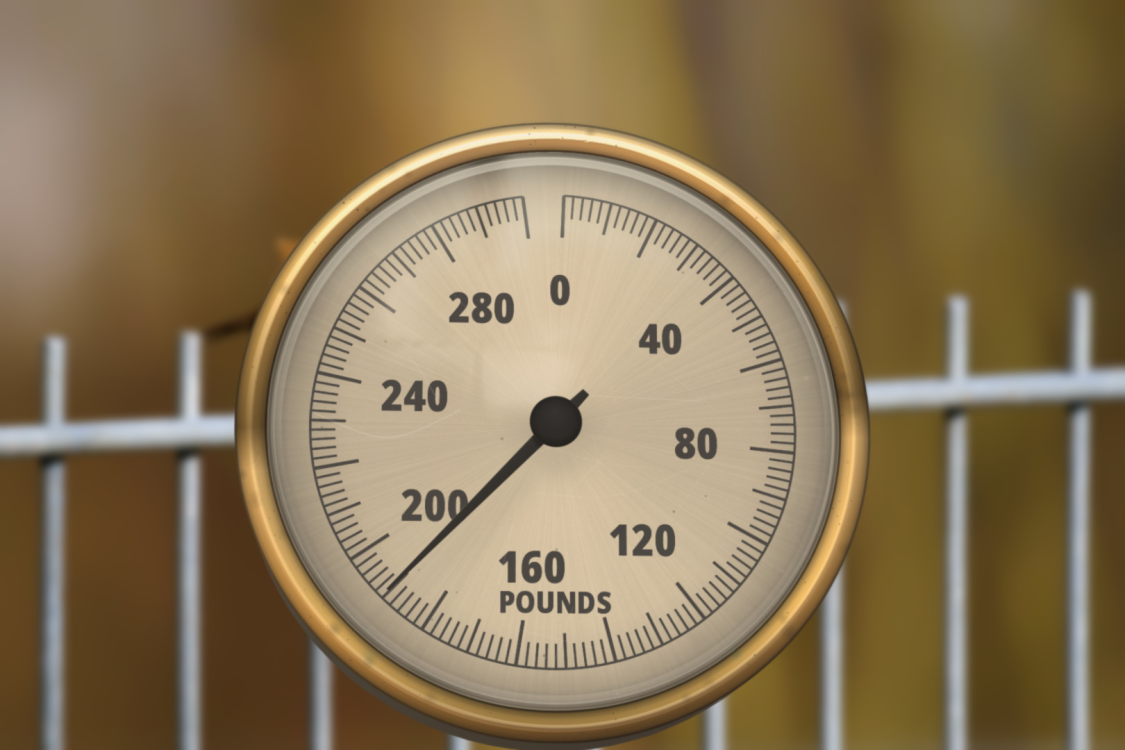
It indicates 190 lb
